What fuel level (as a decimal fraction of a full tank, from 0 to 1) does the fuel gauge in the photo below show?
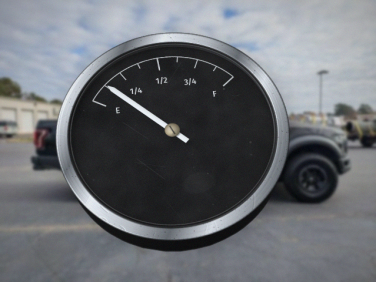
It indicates 0.125
